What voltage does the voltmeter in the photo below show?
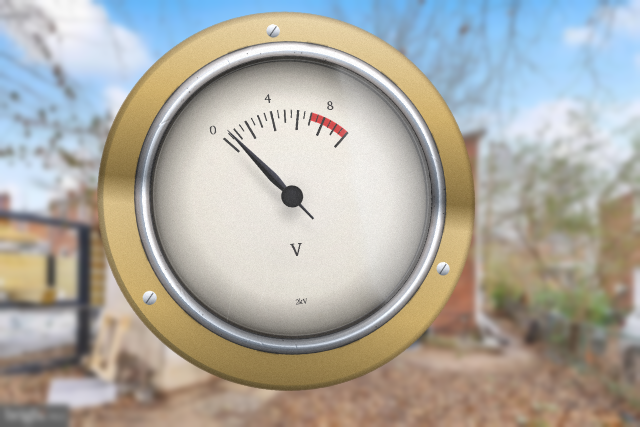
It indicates 0.5 V
